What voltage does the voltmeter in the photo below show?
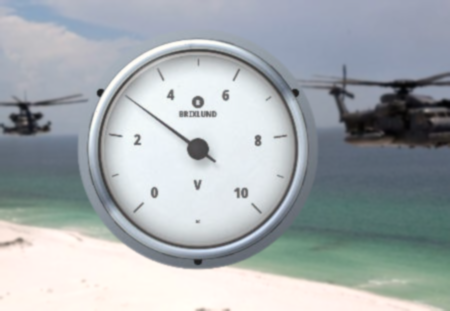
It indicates 3 V
